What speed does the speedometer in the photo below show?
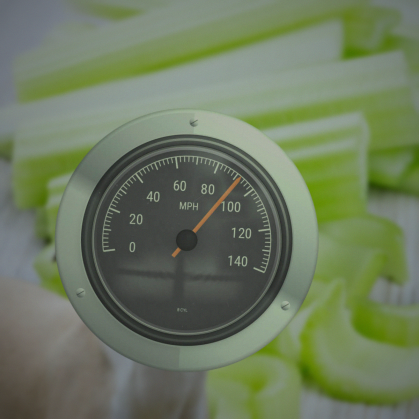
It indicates 92 mph
